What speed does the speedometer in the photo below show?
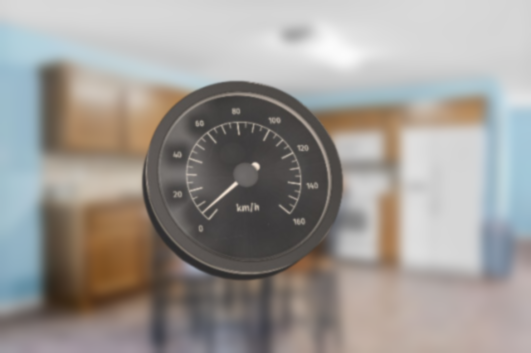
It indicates 5 km/h
